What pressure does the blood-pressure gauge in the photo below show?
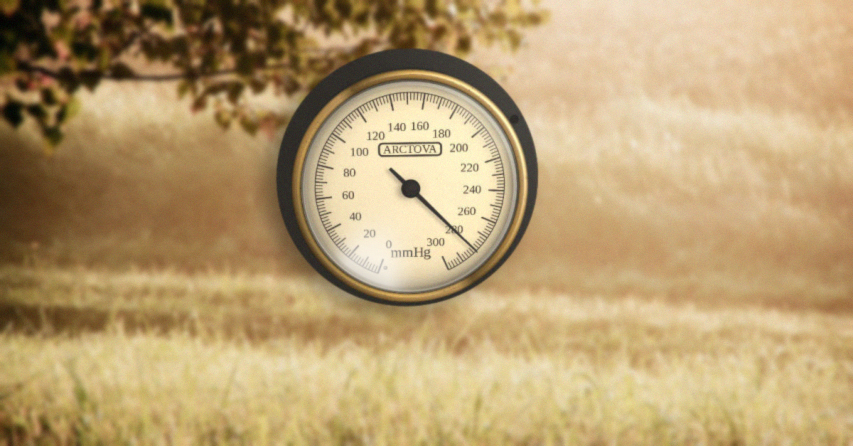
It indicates 280 mmHg
